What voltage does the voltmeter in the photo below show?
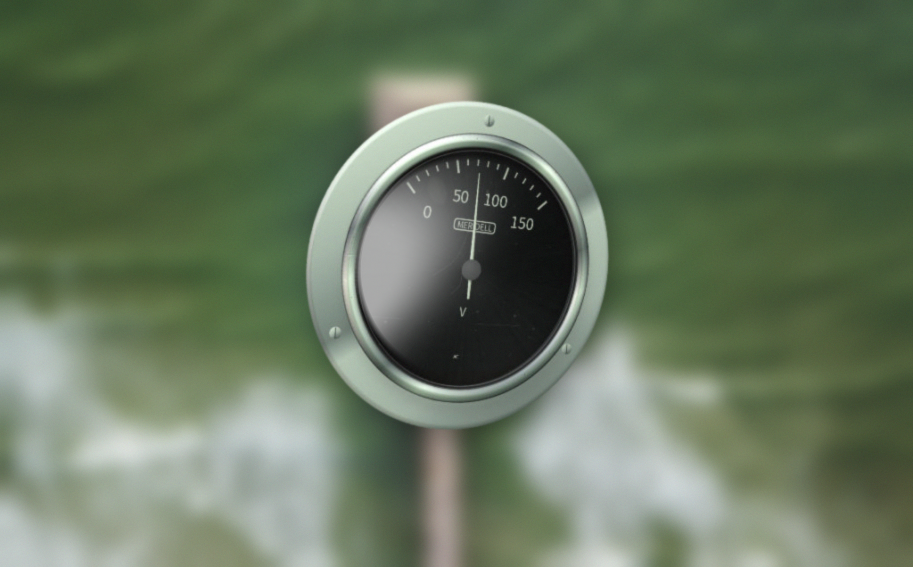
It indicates 70 V
